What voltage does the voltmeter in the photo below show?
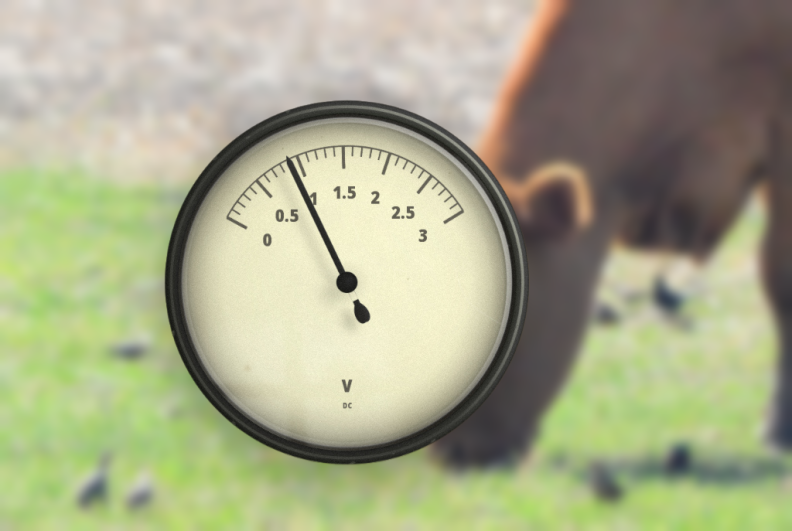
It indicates 0.9 V
